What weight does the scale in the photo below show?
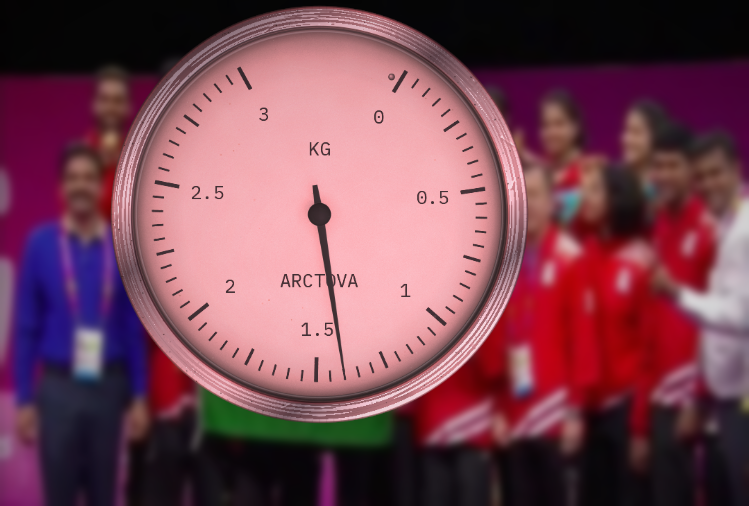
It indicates 1.4 kg
